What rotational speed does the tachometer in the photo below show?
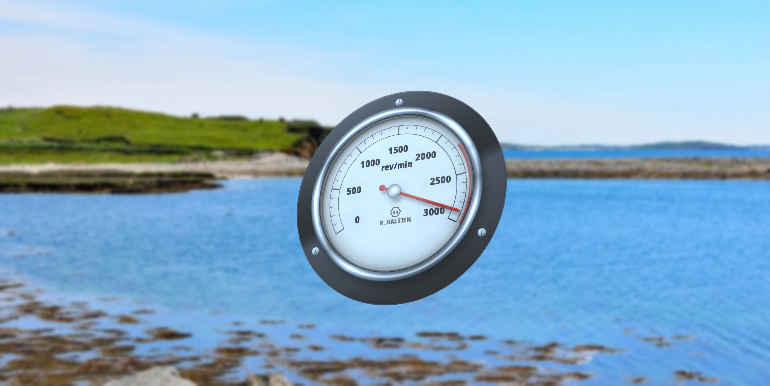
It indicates 2900 rpm
